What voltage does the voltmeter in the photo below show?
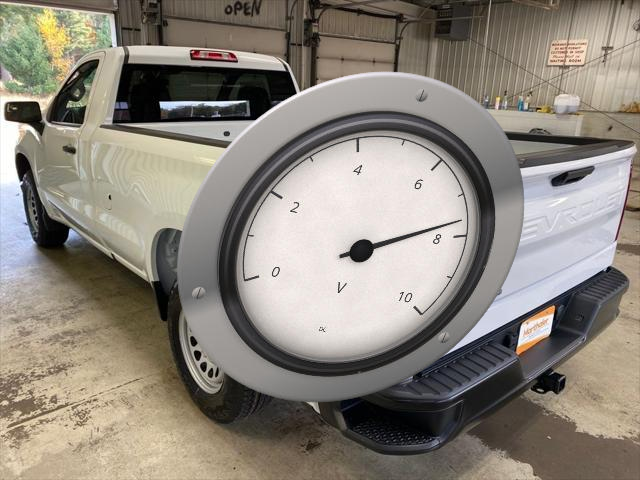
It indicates 7.5 V
